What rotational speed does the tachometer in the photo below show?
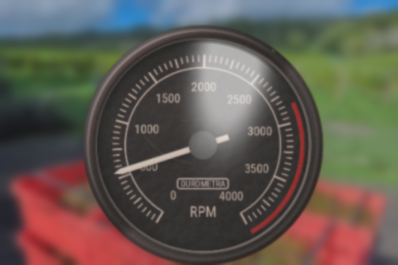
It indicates 550 rpm
